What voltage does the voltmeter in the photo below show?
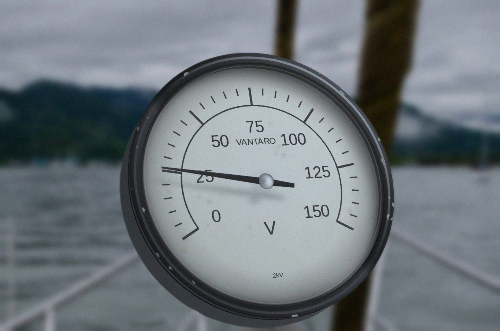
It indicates 25 V
